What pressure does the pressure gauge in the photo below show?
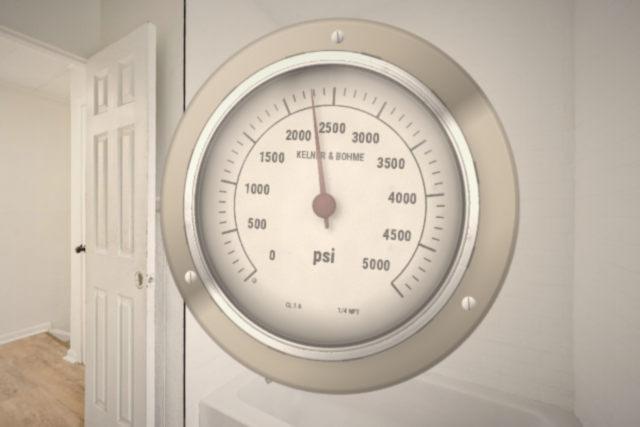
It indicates 2300 psi
